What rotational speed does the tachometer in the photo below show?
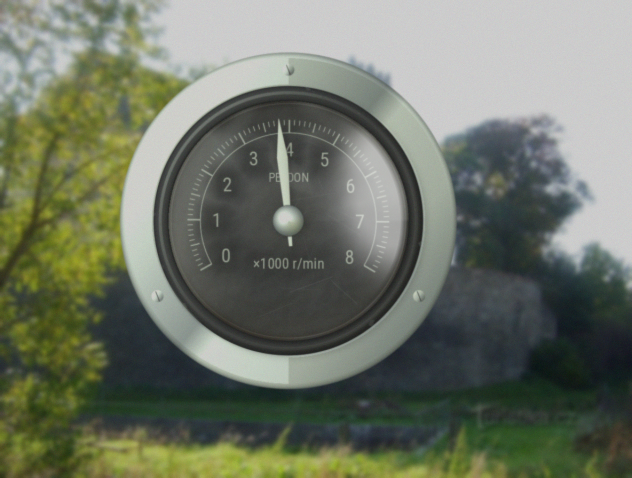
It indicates 3800 rpm
